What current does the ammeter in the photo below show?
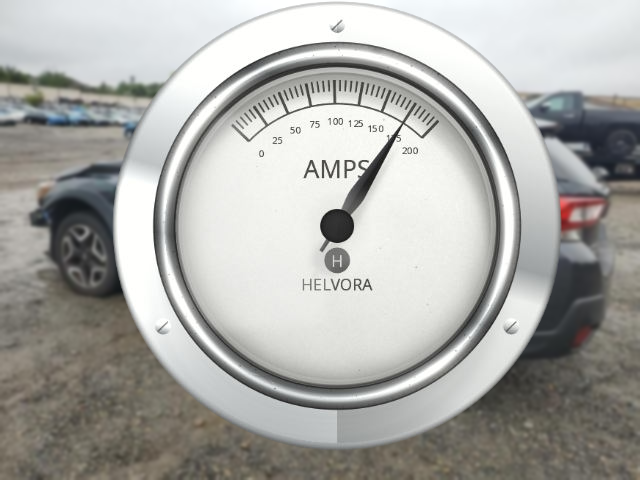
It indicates 175 A
